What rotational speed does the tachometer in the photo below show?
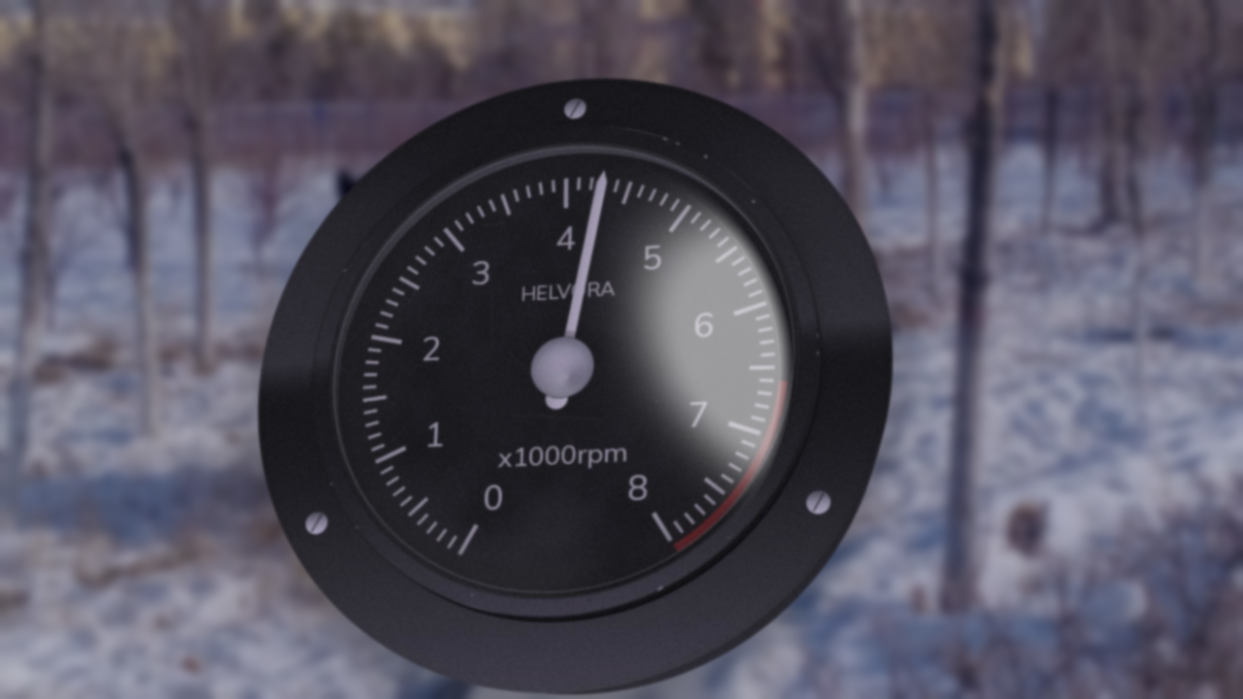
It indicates 4300 rpm
